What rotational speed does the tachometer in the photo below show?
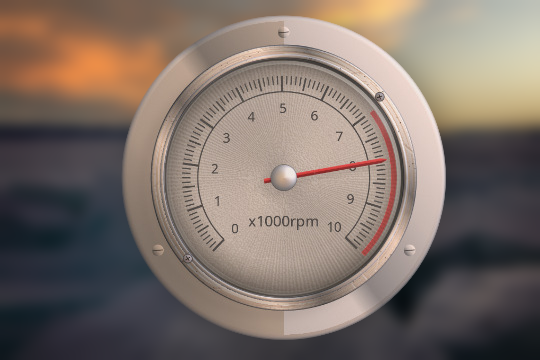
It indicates 8000 rpm
